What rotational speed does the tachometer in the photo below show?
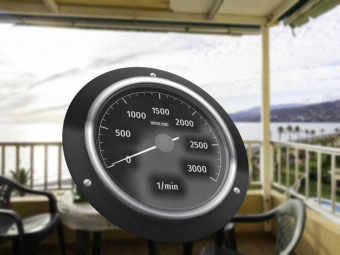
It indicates 0 rpm
